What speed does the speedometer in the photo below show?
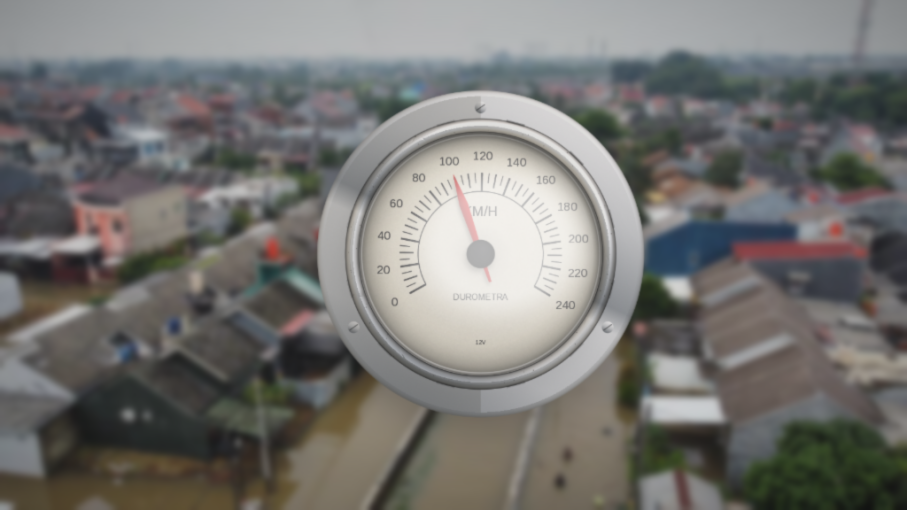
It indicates 100 km/h
